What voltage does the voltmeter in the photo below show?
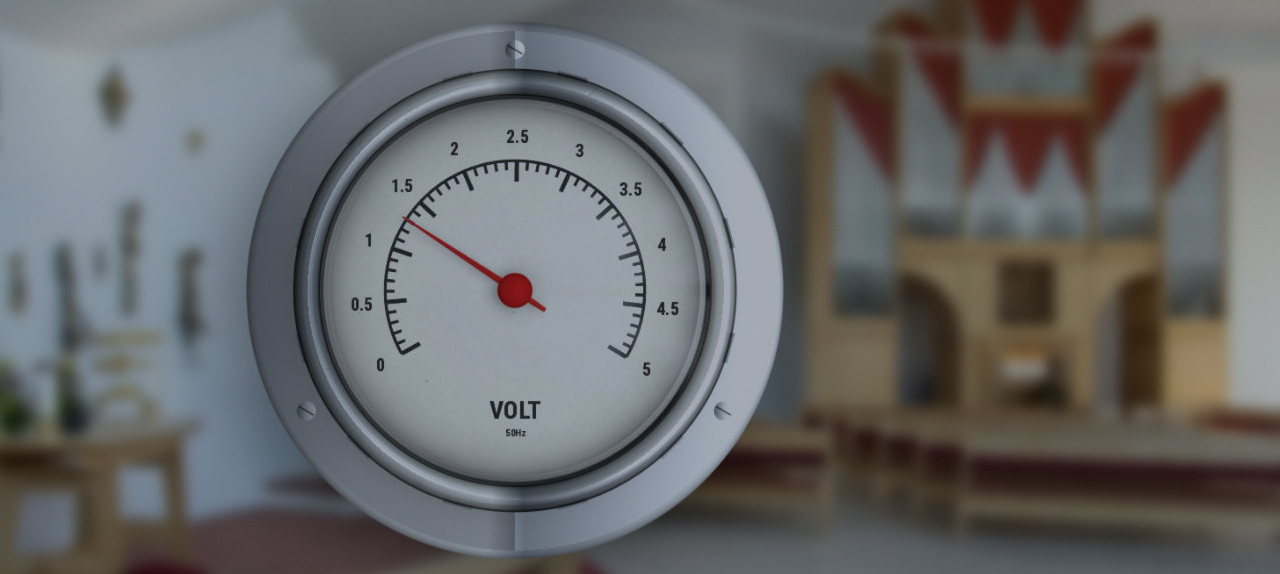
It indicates 1.3 V
